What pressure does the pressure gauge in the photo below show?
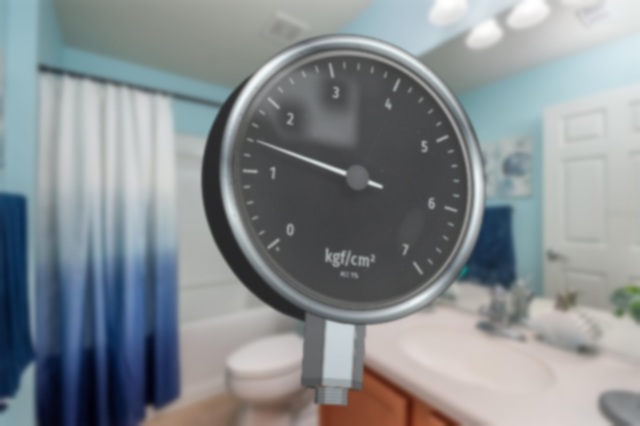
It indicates 1.4 kg/cm²
